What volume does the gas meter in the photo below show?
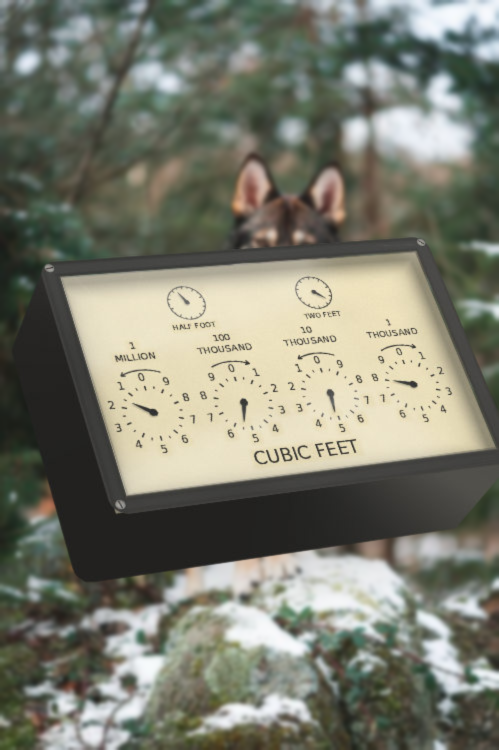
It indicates 154800 ft³
